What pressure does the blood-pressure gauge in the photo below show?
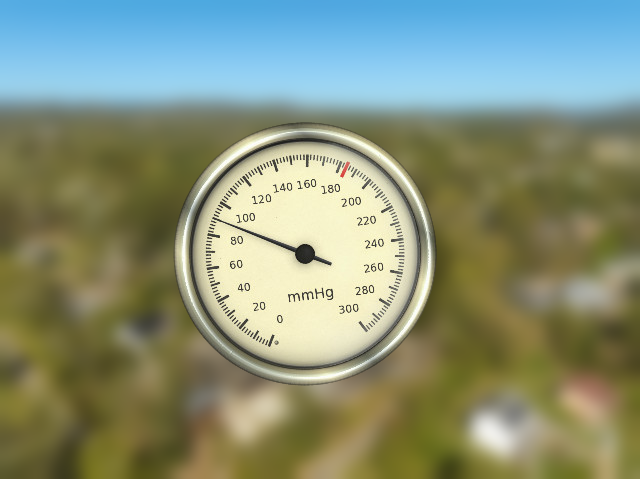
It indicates 90 mmHg
